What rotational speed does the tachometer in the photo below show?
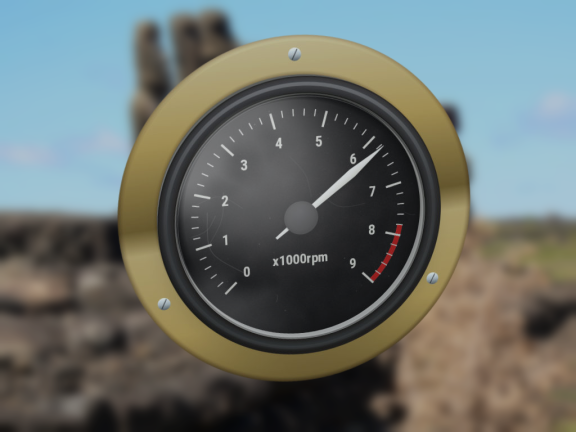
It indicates 6200 rpm
